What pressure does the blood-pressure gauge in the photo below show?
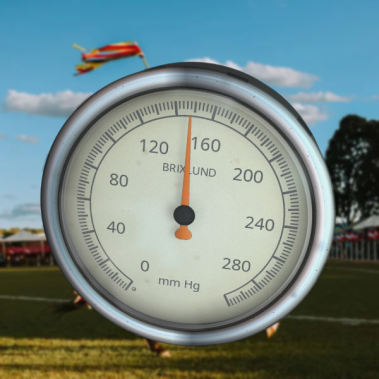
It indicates 148 mmHg
